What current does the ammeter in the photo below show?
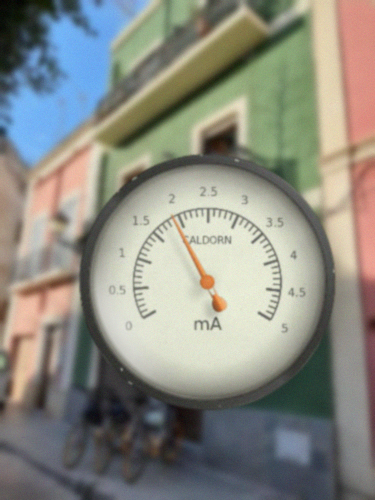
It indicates 1.9 mA
